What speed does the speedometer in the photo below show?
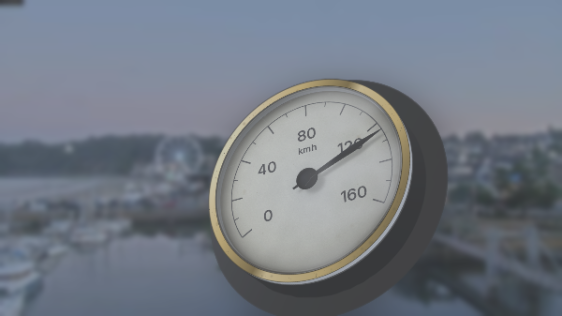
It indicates 125 km/h
